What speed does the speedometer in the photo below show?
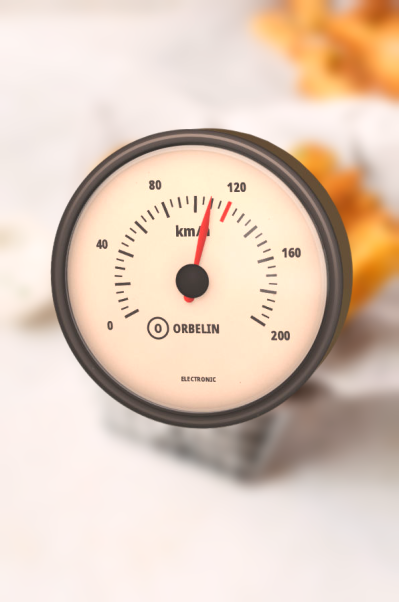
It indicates 110 km/h
